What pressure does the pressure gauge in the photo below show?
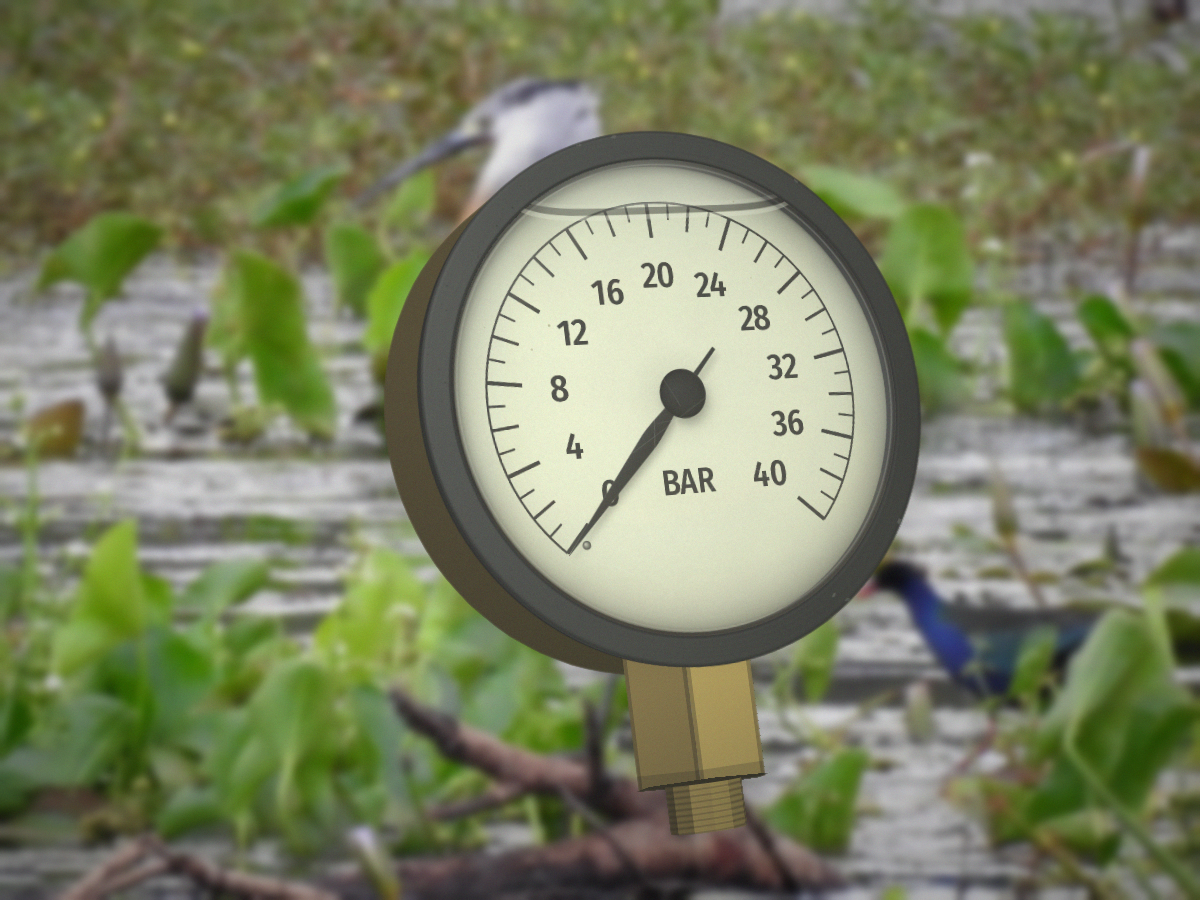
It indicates 0 bar
